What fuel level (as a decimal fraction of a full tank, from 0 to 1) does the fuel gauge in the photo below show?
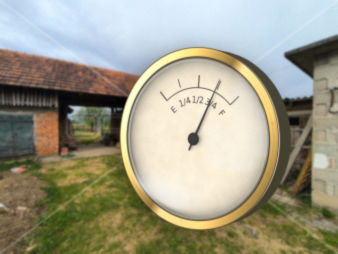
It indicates 0.75
